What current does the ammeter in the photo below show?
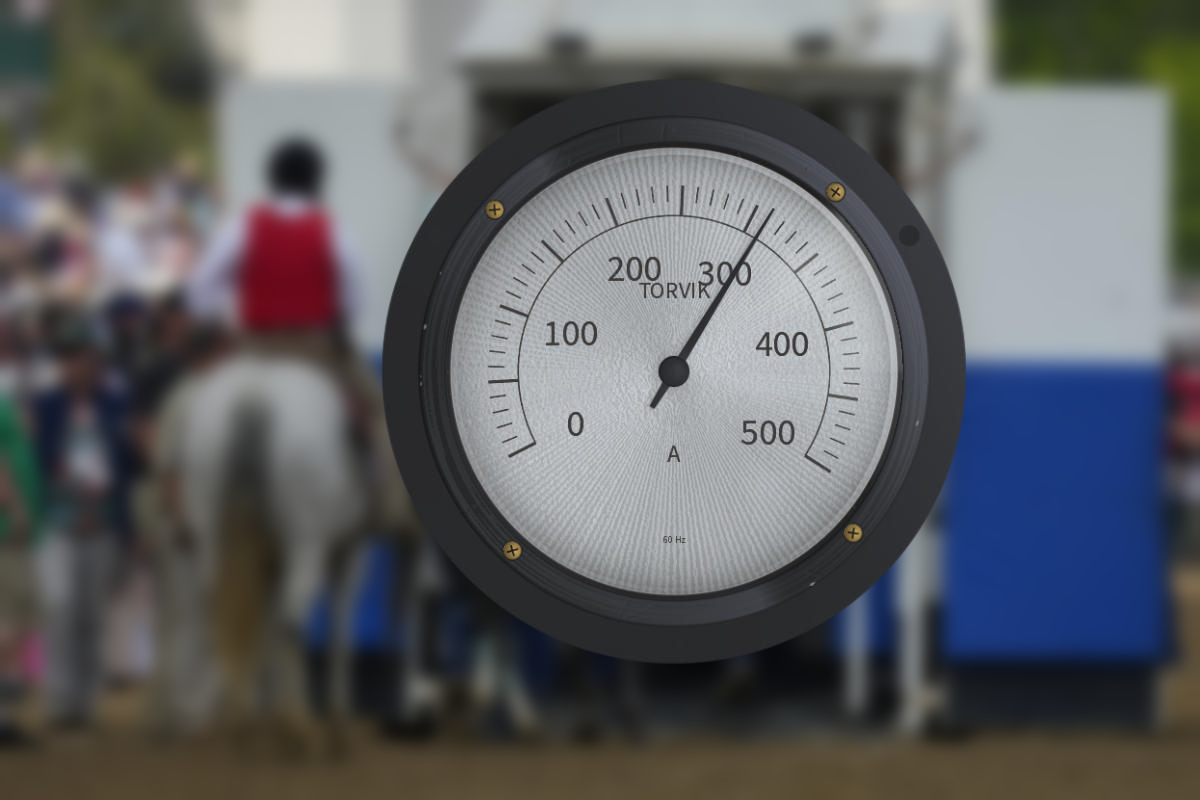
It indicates 310 A
